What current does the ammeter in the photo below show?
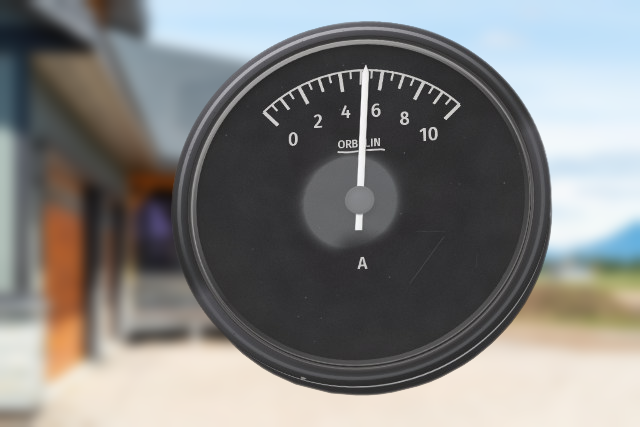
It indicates 5.25 A
